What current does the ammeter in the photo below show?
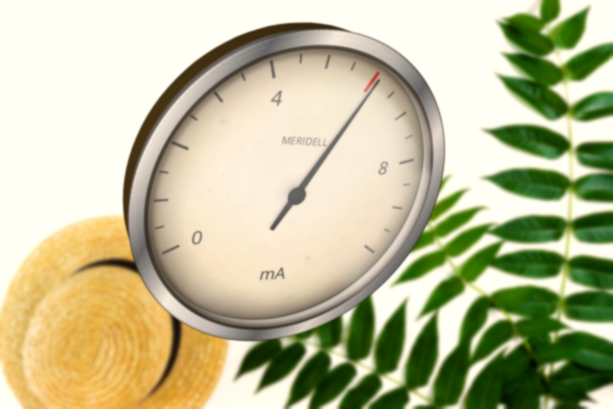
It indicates 6 mA
